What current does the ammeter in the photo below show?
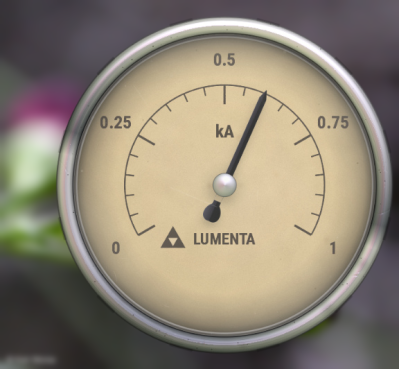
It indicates 0.6 kA
